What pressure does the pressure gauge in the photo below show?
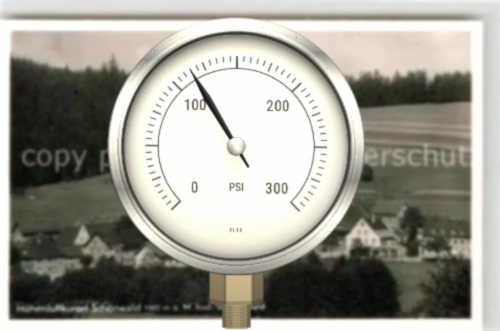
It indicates 115 psi
